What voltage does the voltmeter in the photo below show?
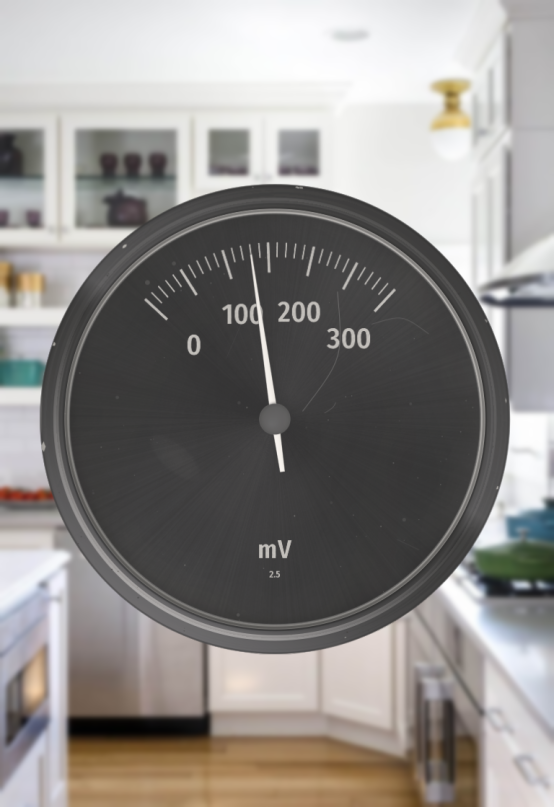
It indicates 130 mV
